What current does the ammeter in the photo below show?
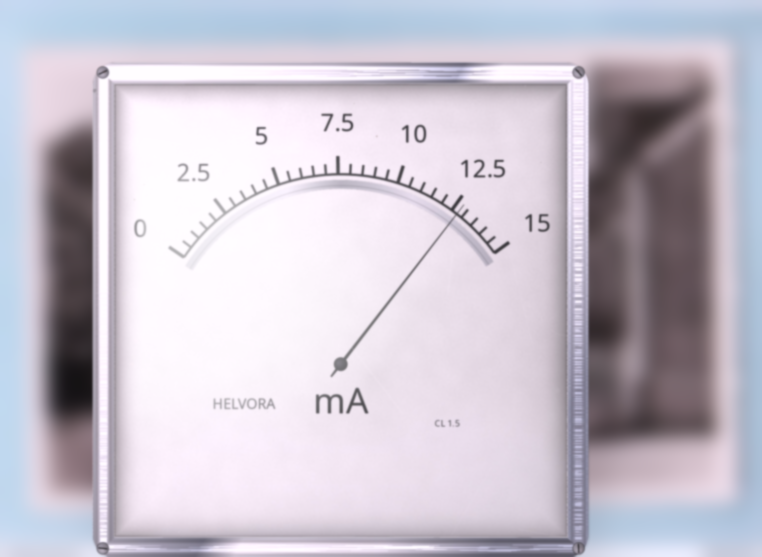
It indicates 12.75 mA
